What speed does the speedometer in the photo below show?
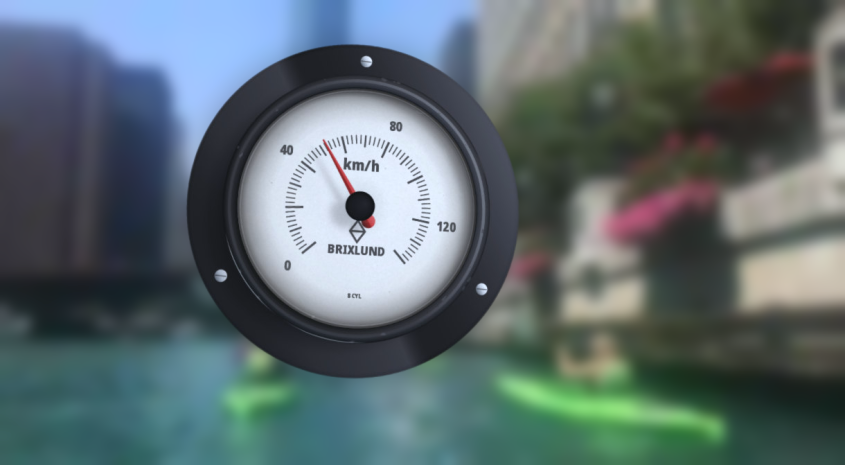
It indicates 52 km/h
